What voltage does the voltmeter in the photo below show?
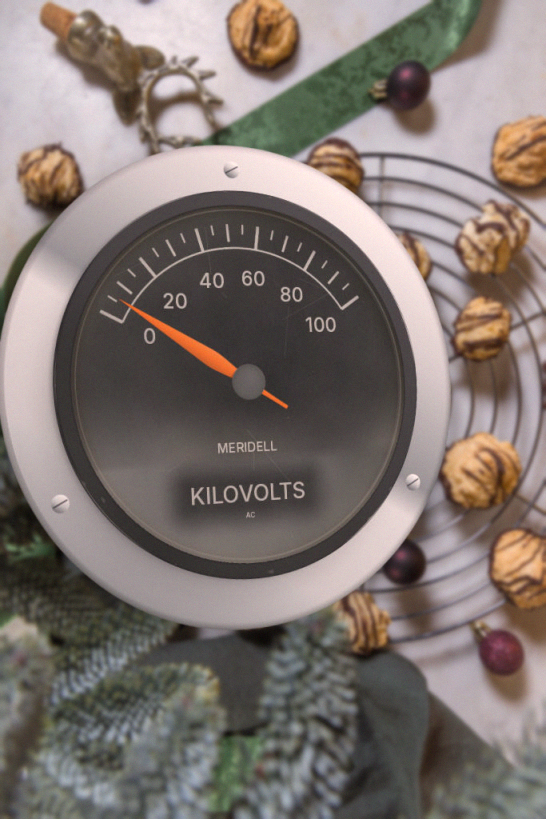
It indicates 5 kV
